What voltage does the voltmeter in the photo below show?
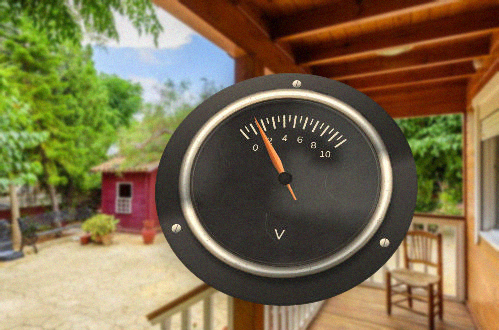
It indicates 1.5 V
